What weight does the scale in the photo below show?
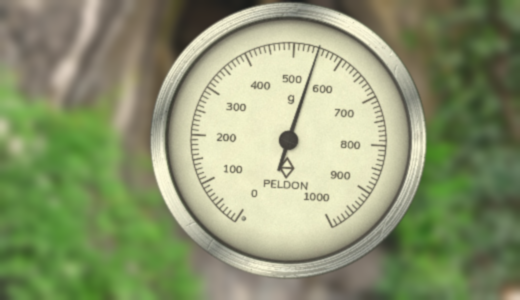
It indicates 550 g
